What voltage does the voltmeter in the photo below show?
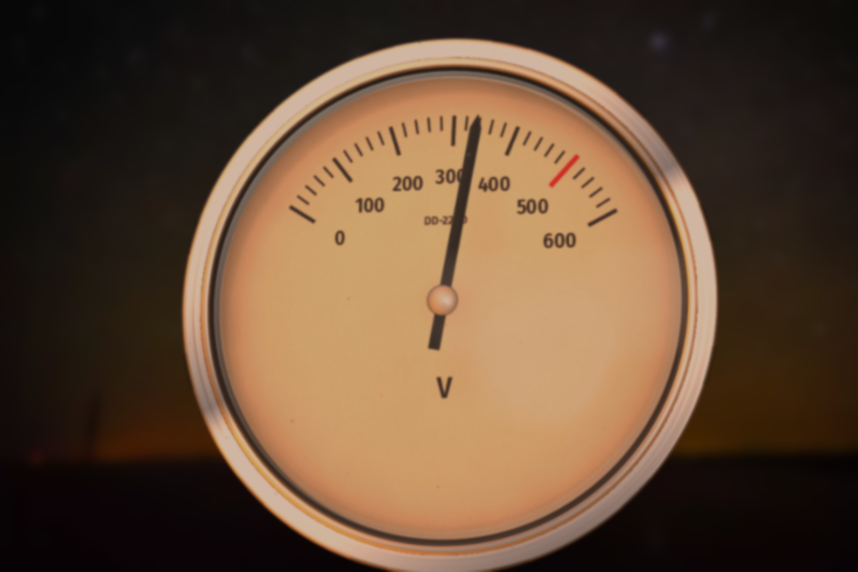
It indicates 340 V
